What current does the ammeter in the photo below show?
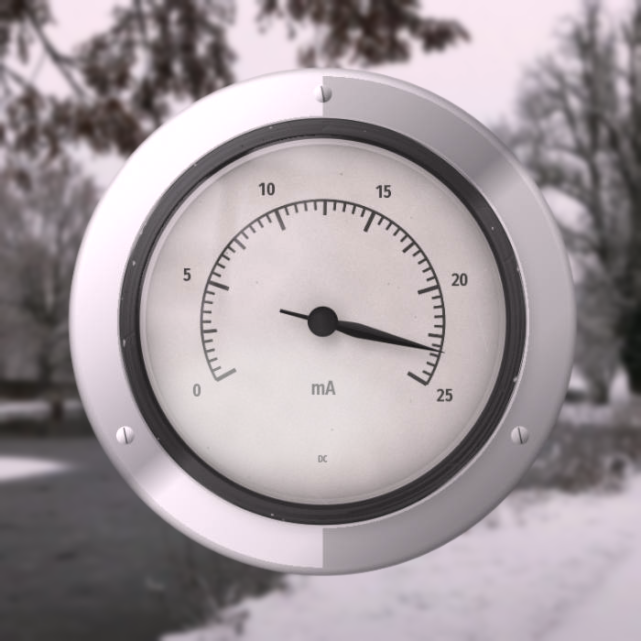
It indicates 23.25 mA
